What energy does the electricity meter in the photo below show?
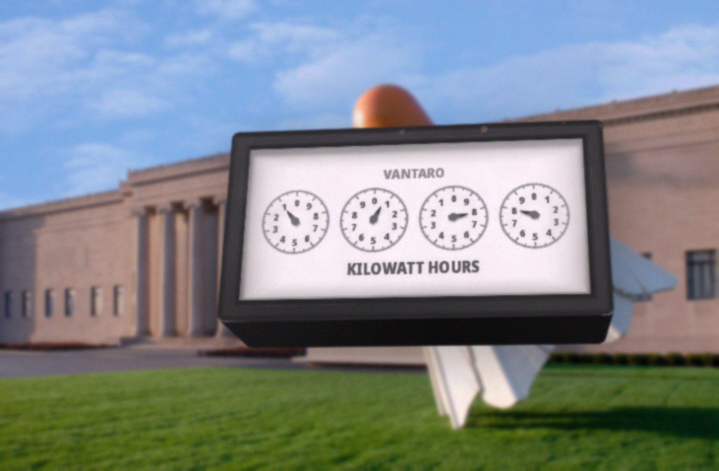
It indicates 1078 kWh
